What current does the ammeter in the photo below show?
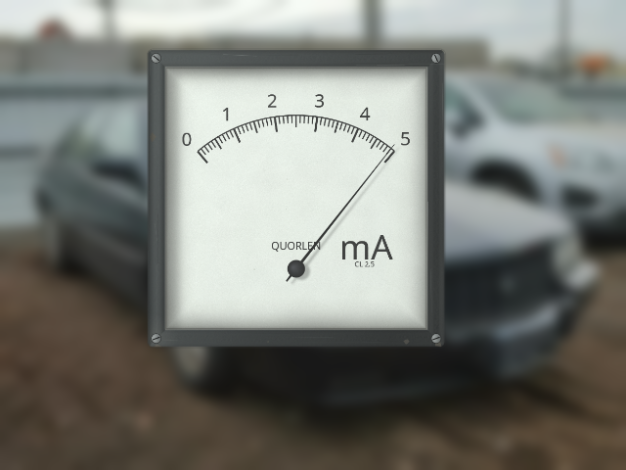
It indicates 4.9 mA
